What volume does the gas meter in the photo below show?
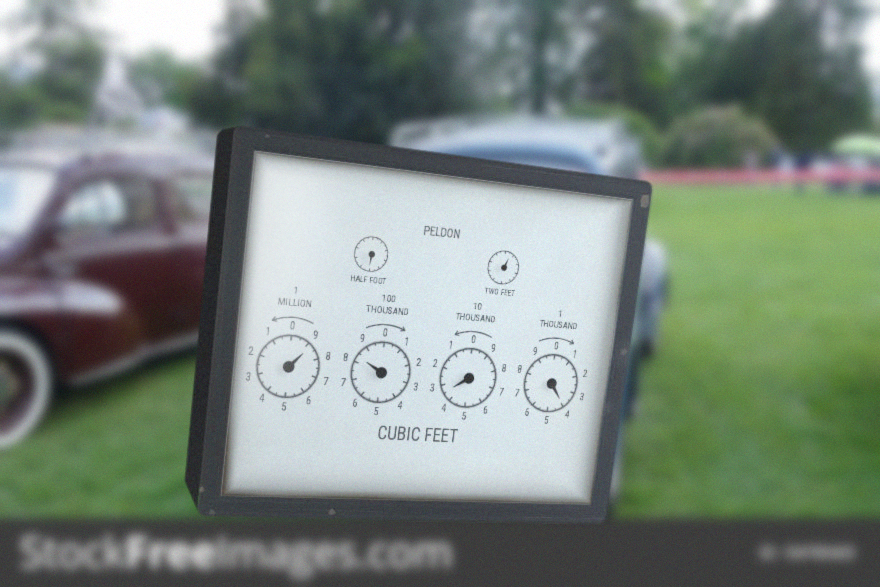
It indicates 883400 ft³
